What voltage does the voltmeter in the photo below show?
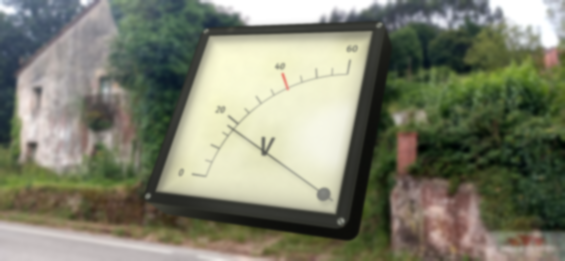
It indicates 17.5 V
